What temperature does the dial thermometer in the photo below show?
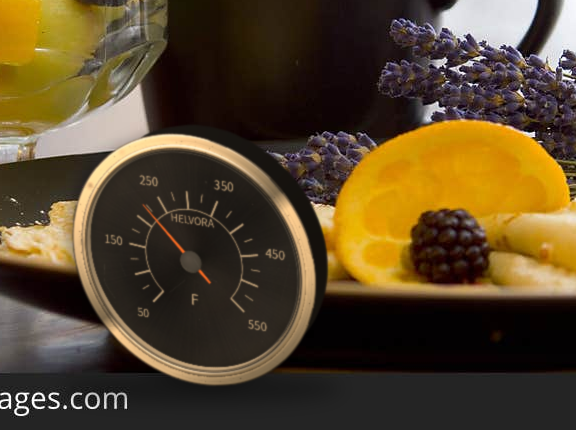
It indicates 225 °F
